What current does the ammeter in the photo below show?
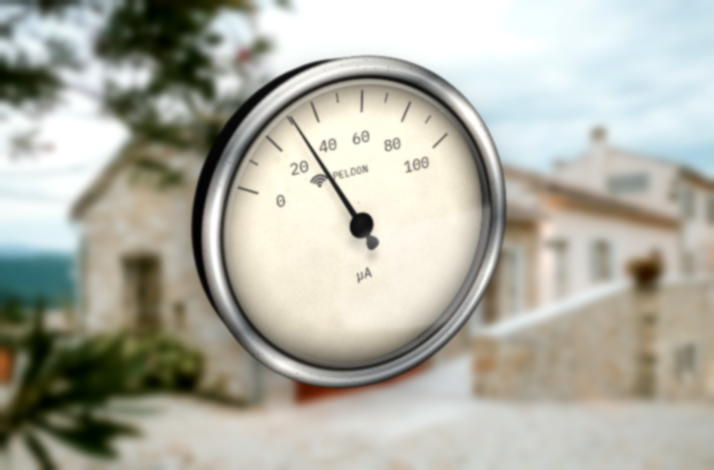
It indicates 30 µA
